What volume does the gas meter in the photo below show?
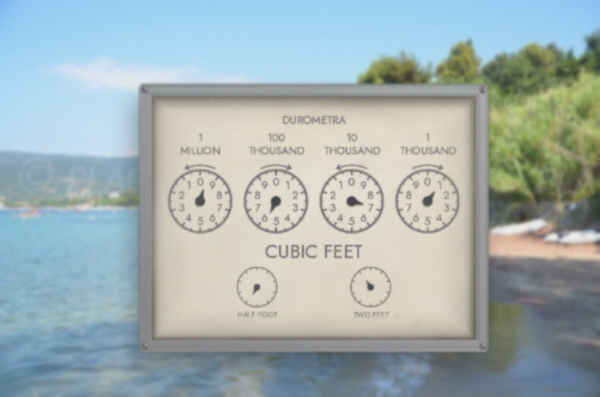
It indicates 957100 ft³
